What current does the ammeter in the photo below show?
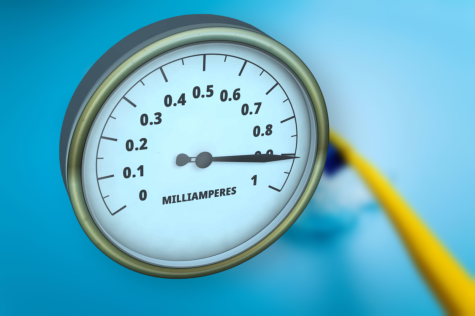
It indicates 0.9 mA
